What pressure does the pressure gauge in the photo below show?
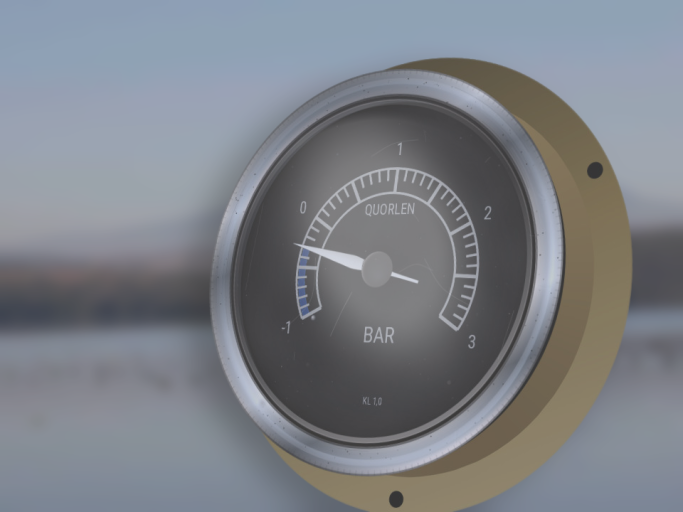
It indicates -0.3 bar
